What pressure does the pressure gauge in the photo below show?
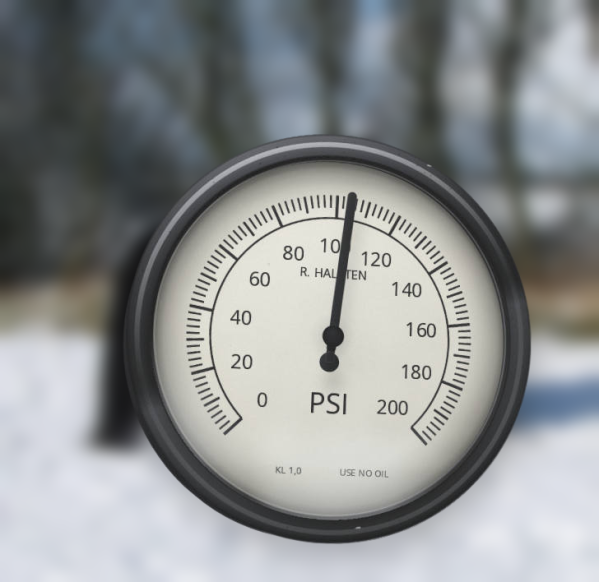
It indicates 104 psi
